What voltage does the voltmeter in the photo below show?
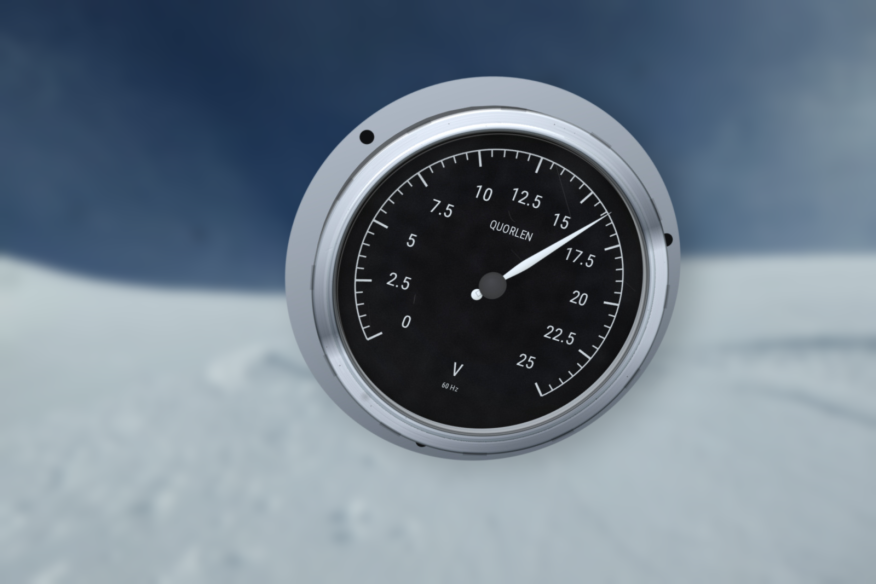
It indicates 16 V
